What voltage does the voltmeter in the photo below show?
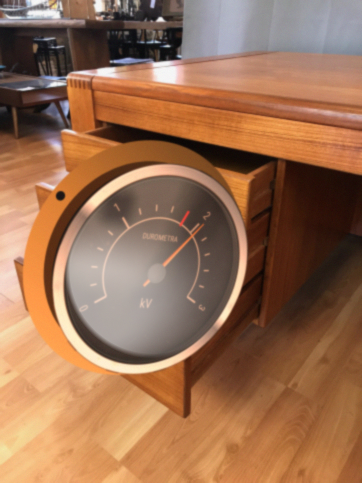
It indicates 2 kV
